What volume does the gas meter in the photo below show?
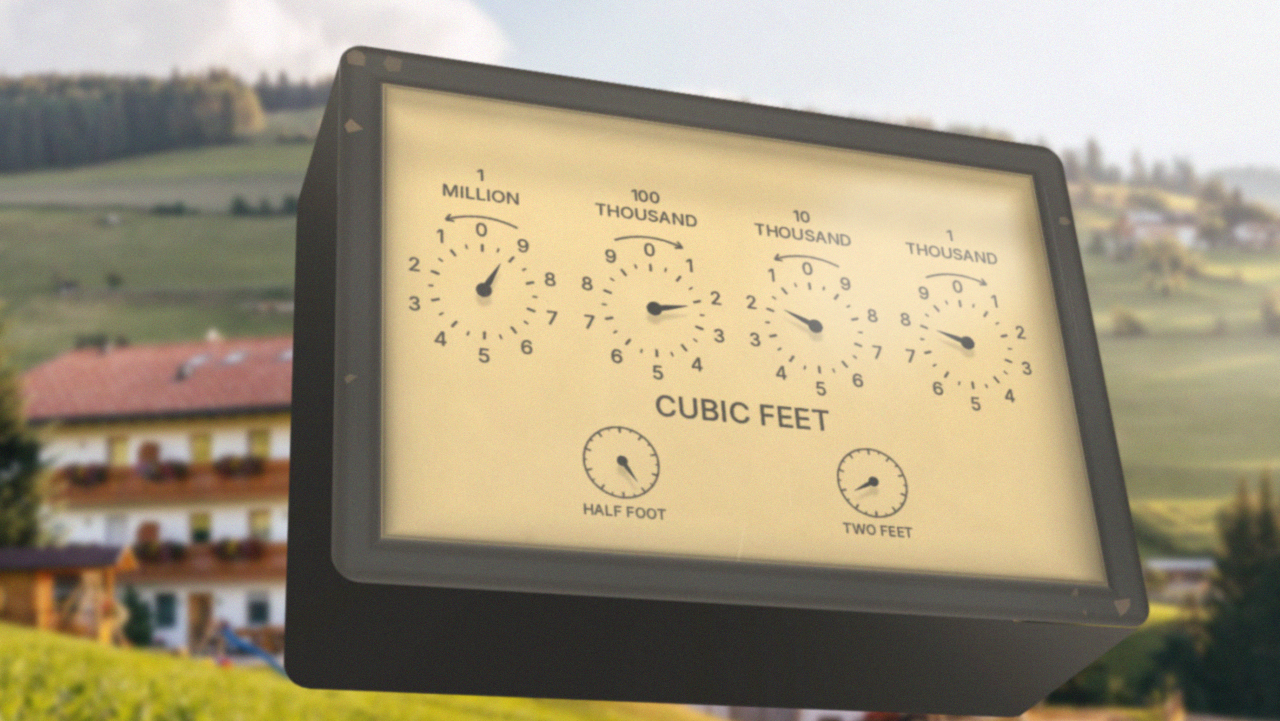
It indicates 921800 ft³
